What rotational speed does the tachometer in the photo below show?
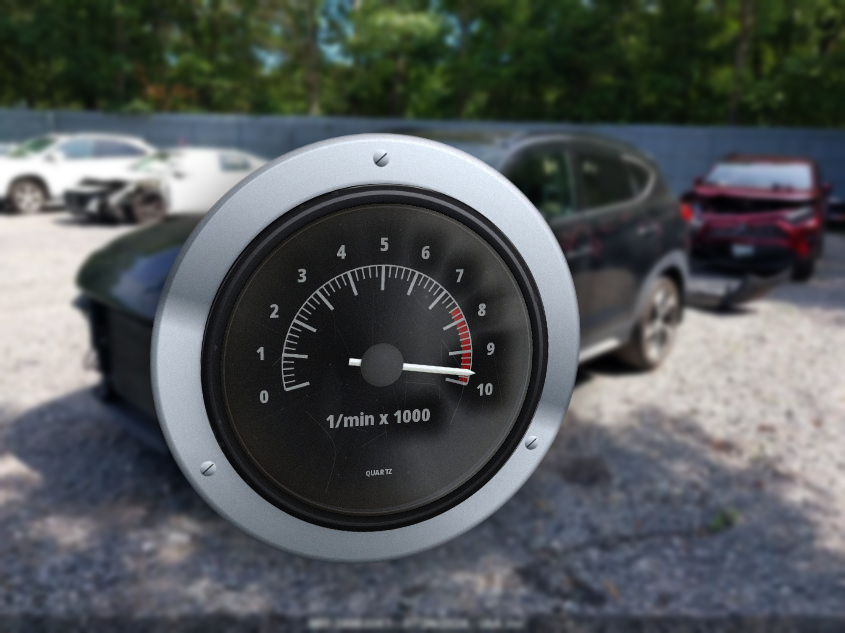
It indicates 9600 rpm
